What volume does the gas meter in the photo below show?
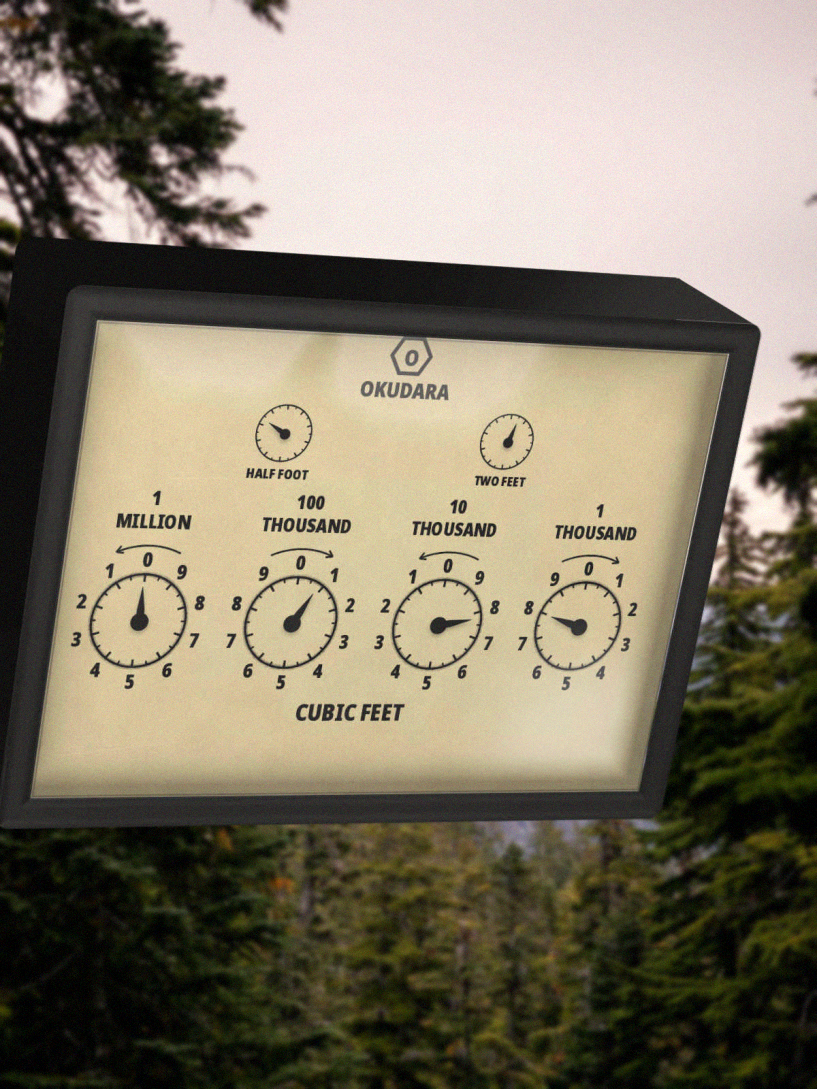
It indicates 7800 ft³
